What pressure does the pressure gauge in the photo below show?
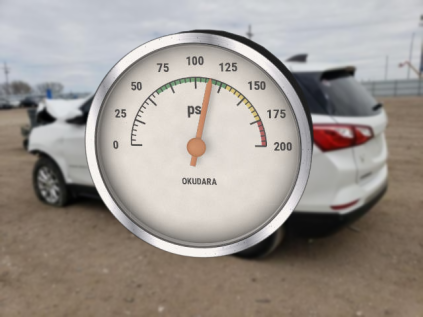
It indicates 115 psi
